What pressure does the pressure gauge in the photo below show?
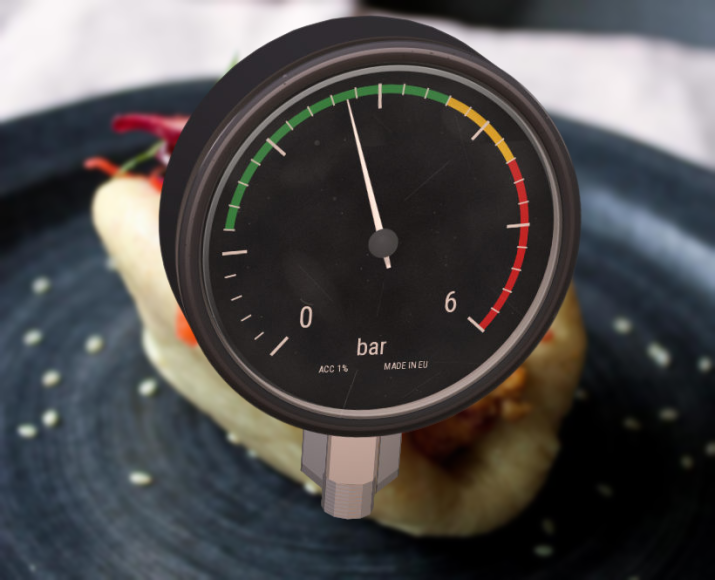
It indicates 2.7 bar
